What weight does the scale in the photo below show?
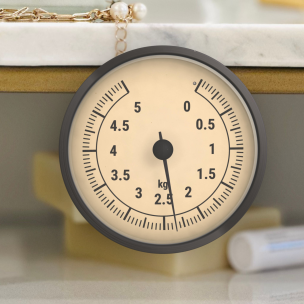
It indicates 2.35 kg
